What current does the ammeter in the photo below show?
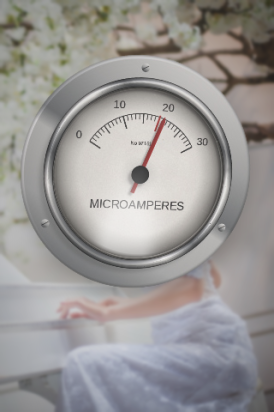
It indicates 20 µA
